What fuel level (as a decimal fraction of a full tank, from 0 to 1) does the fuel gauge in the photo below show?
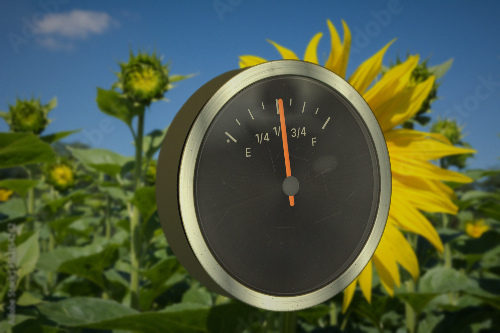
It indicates 0.5
